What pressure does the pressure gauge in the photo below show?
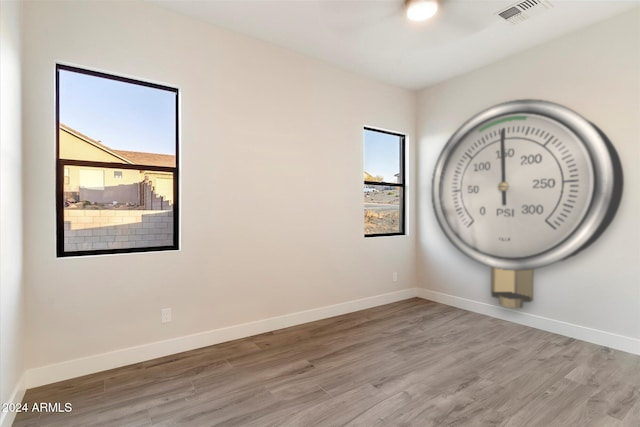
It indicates 150 psi
